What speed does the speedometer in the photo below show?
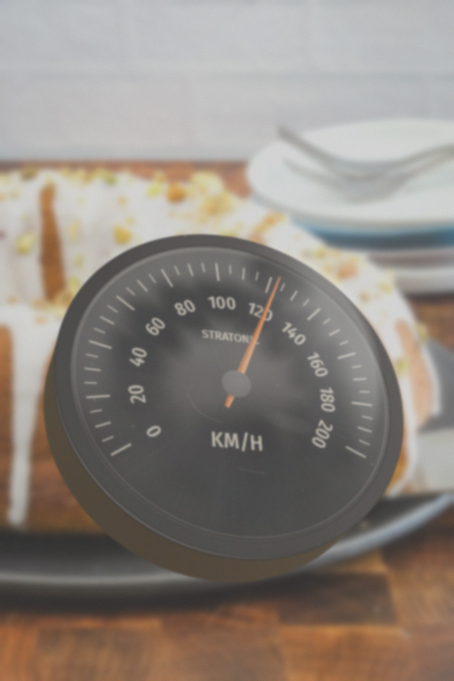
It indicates 122.5 km/h
